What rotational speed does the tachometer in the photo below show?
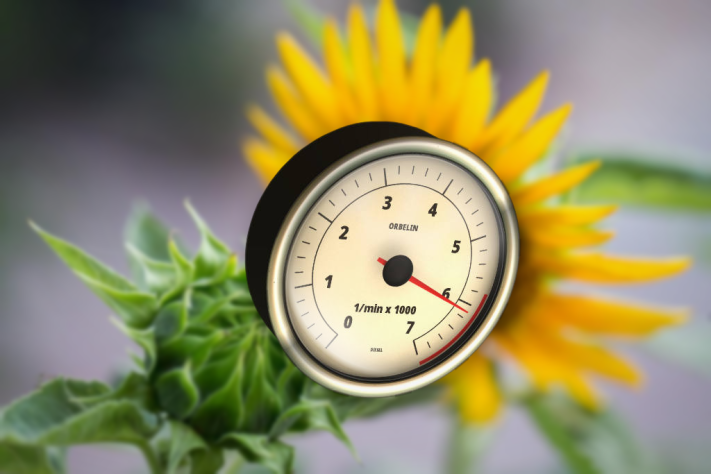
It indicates 6100 rpm
